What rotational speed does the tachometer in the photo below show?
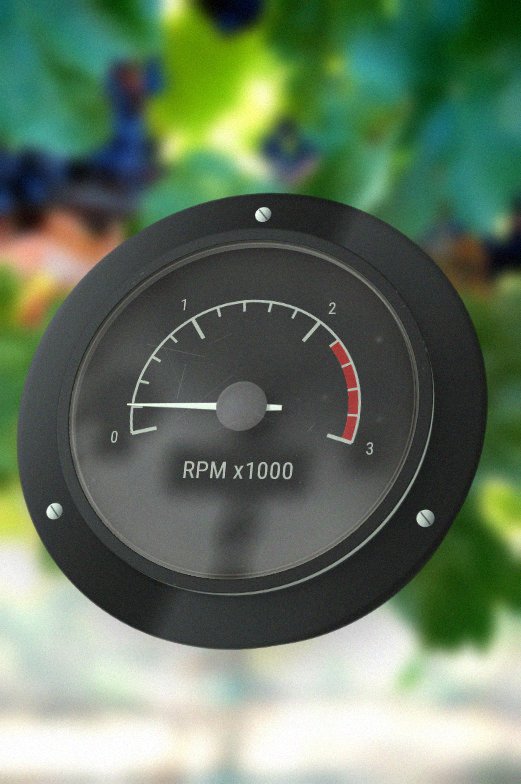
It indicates 200 rpm
